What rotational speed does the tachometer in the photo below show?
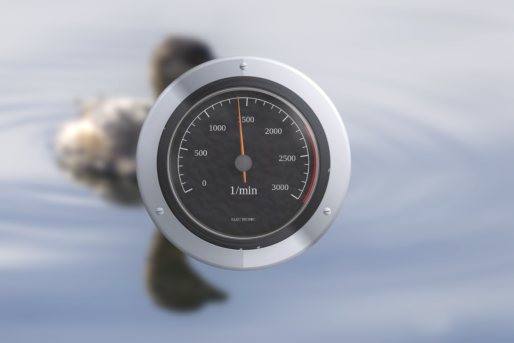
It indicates 1400 rpm
